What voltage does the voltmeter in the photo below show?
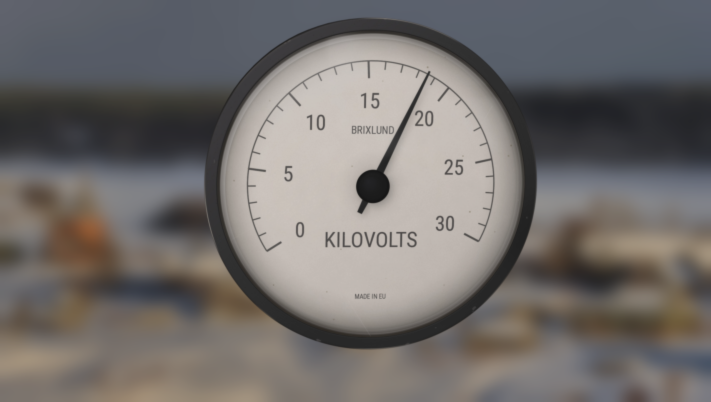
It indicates 18.5 kV
